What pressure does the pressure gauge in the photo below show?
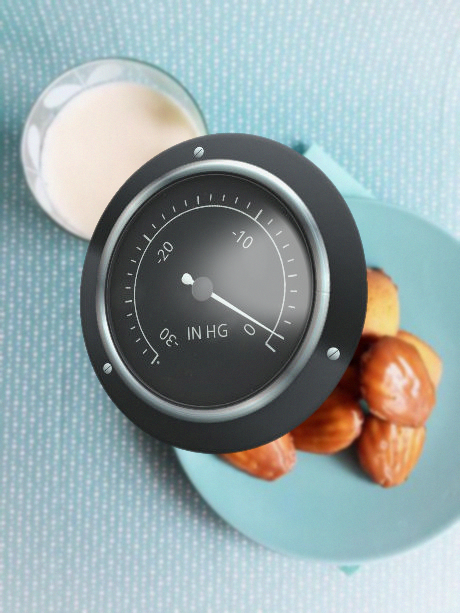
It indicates -1 inHg
